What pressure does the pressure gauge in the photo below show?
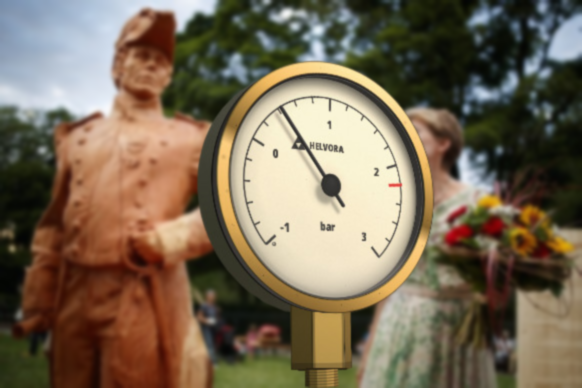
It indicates 0.4 bar
